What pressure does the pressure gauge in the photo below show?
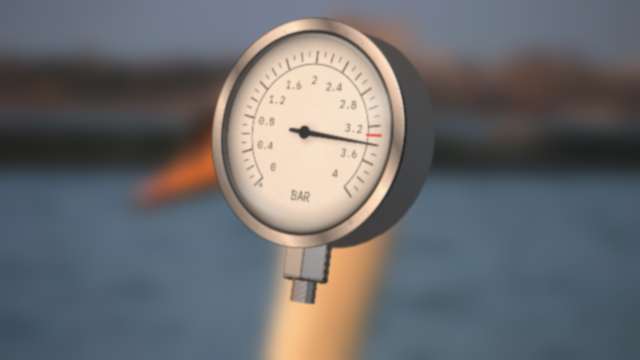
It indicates 3.4 bar
